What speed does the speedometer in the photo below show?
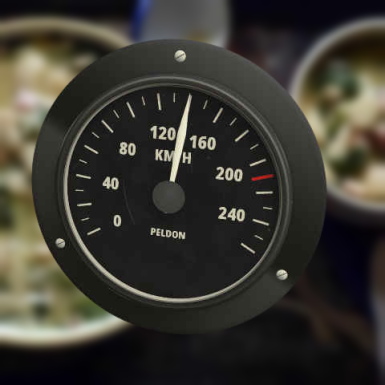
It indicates 140 km/h
